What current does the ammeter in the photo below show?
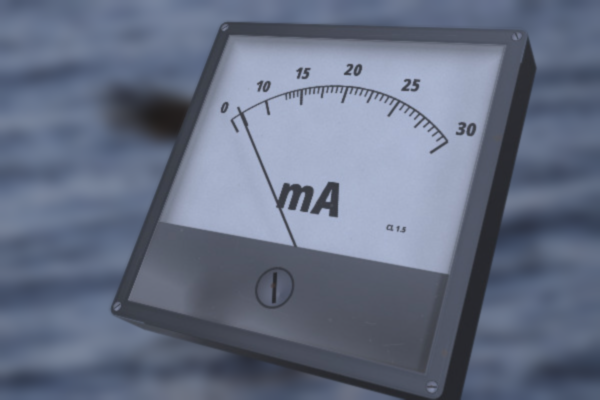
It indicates 5 mA
